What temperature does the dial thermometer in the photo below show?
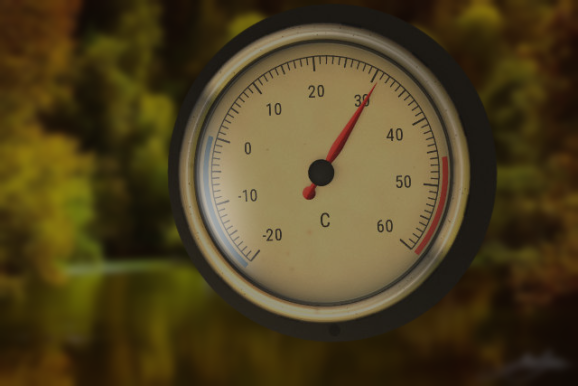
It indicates 31 °C
